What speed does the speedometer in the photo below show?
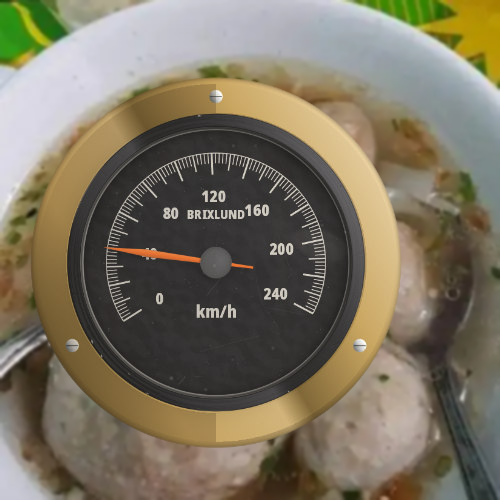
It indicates 40 km/h
